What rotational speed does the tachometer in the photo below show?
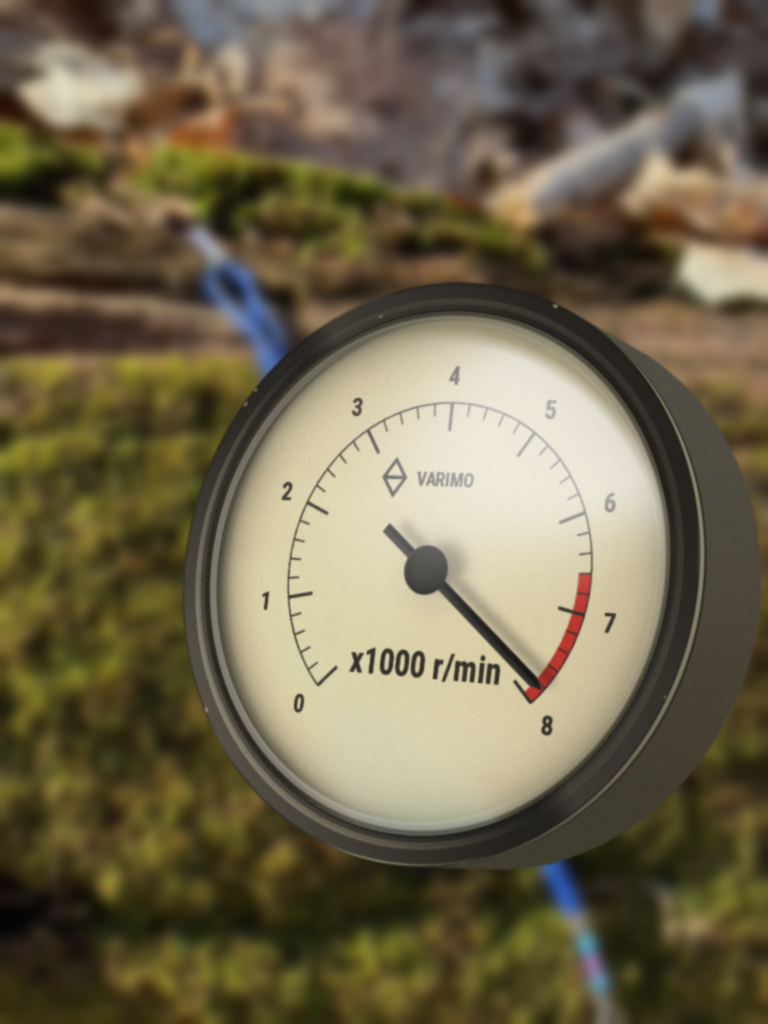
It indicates 7800 rpm
